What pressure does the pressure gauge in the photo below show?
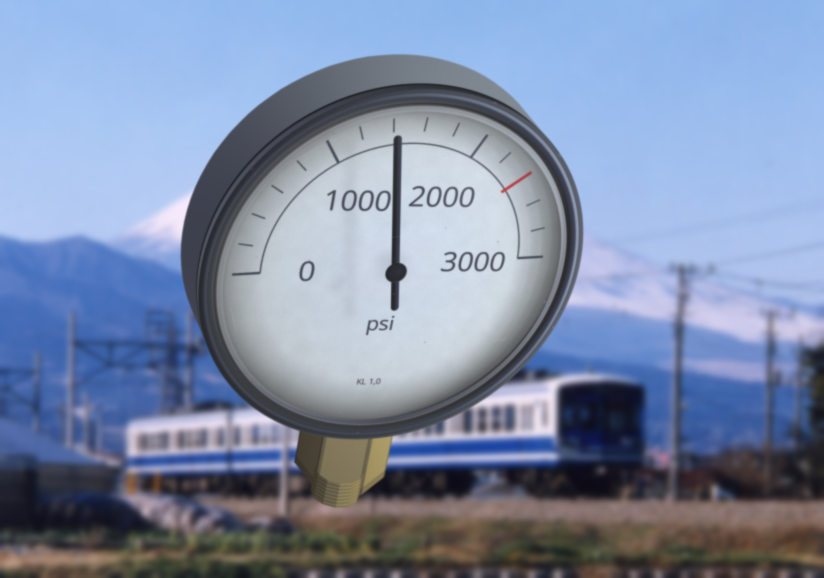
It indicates 1400 psi
